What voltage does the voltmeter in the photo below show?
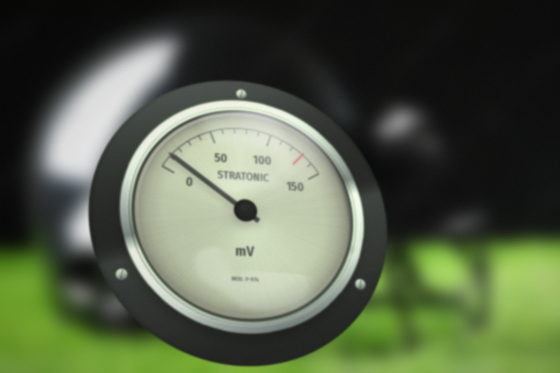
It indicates 10 mV
